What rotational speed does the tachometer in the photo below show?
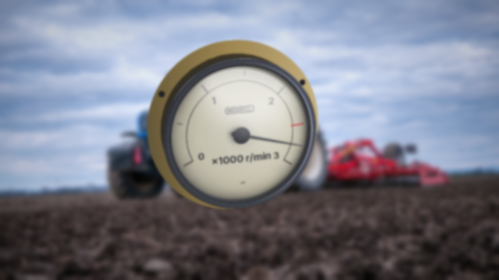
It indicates 2750 rpm
